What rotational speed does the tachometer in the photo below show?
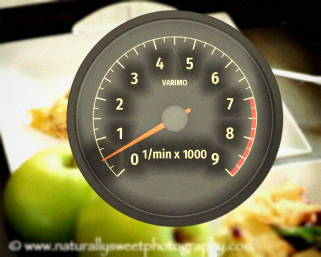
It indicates 500 rpm
